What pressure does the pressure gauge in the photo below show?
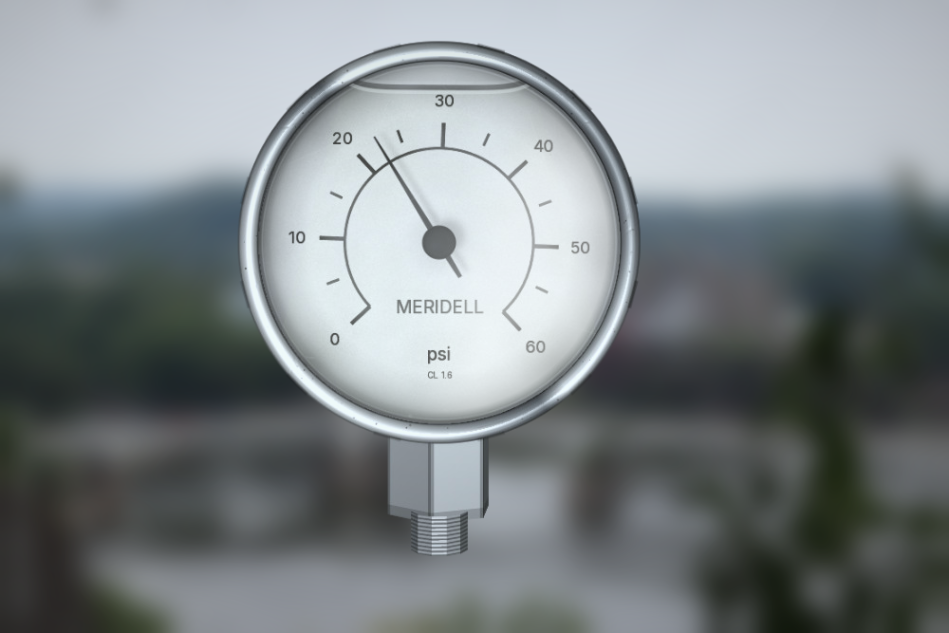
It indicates 22.5 psi
